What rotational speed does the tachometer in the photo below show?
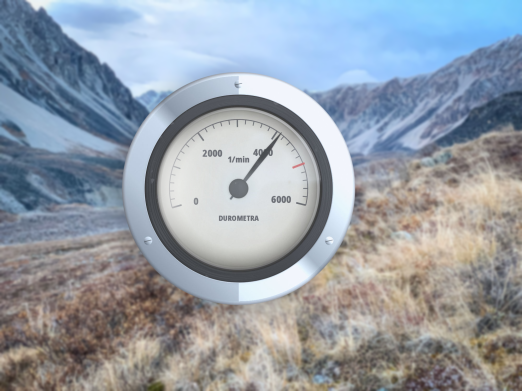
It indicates 4100 rpm
